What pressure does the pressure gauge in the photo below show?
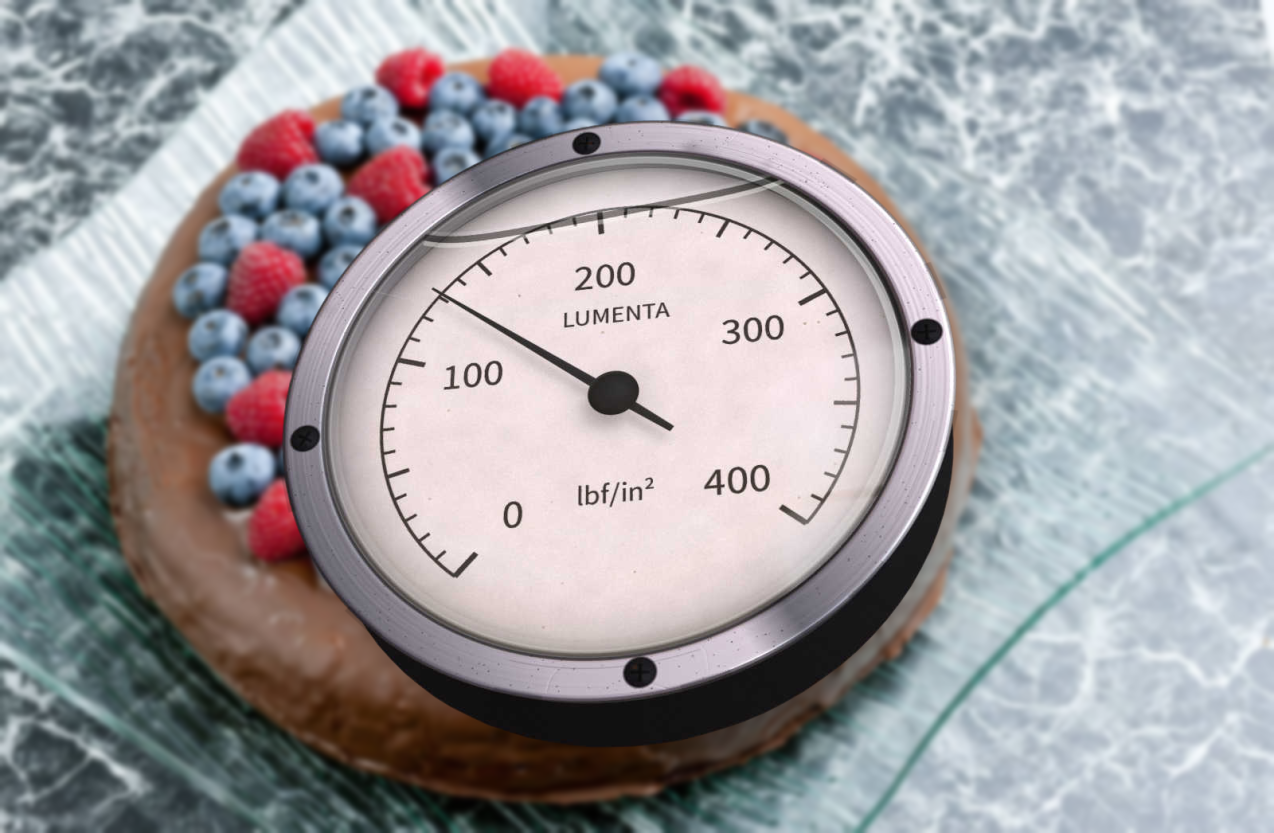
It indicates 130 psi
